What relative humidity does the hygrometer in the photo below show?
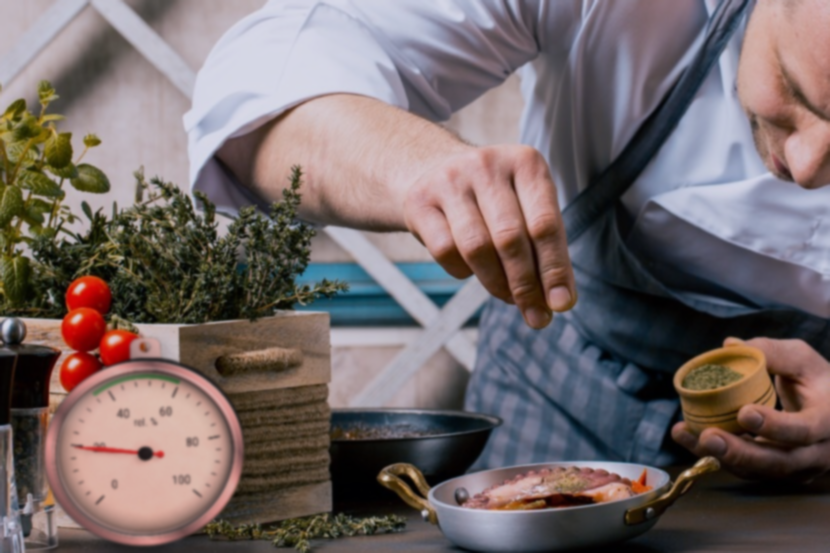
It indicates 20 %
